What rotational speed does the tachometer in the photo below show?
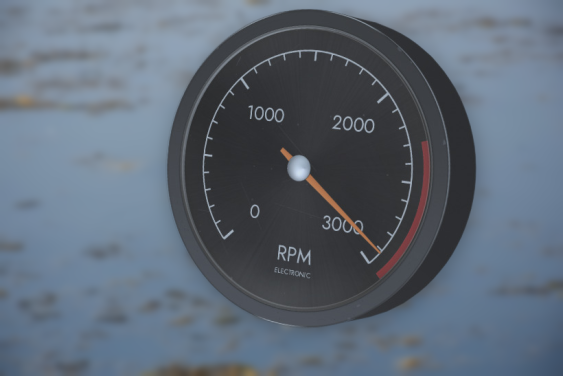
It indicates 2900 rpm
